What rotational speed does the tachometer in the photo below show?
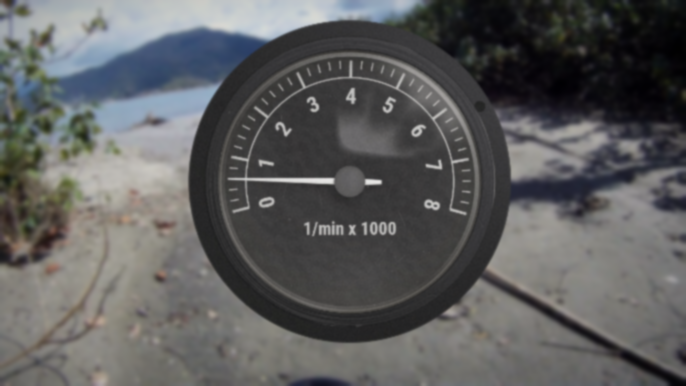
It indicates 600 rpm
